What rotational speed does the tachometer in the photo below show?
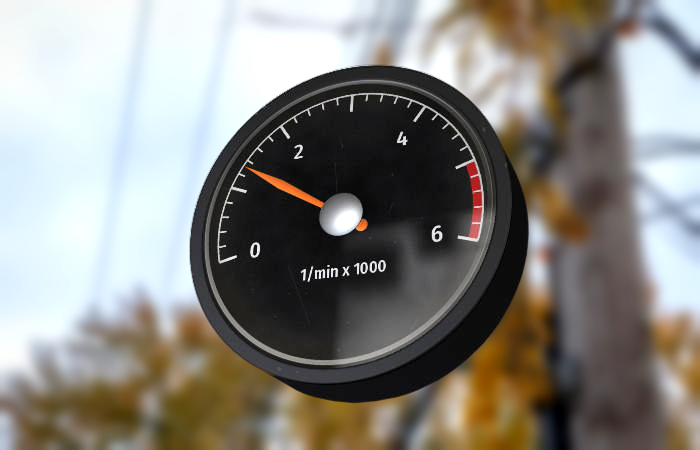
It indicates 1300 rpm
